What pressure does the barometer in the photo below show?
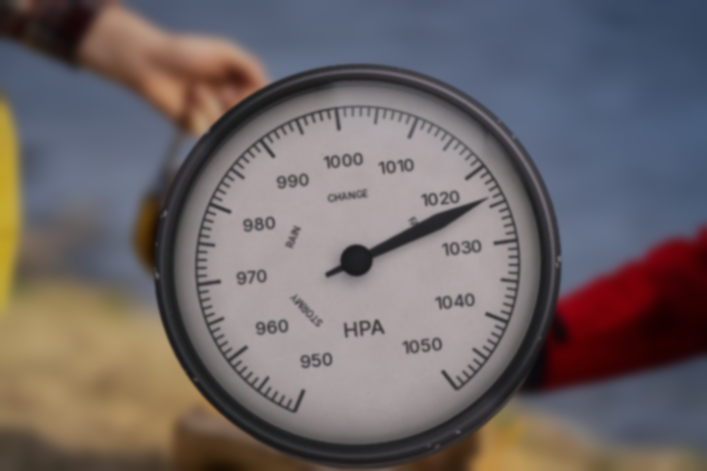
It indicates 1024 hPa
